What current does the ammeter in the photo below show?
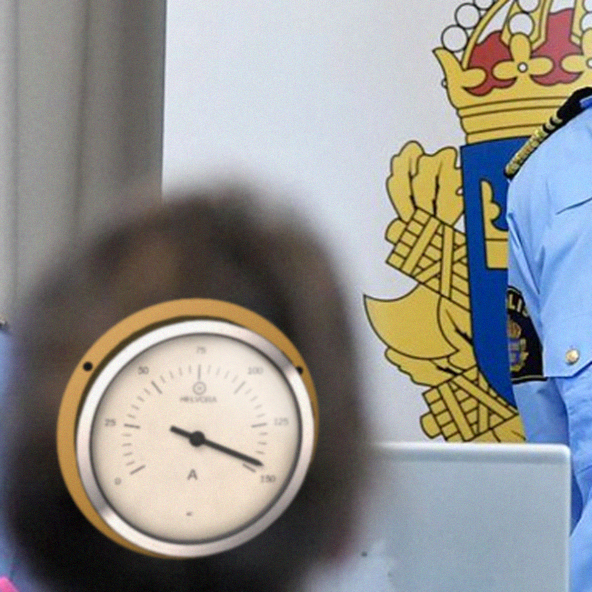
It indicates 145 A
